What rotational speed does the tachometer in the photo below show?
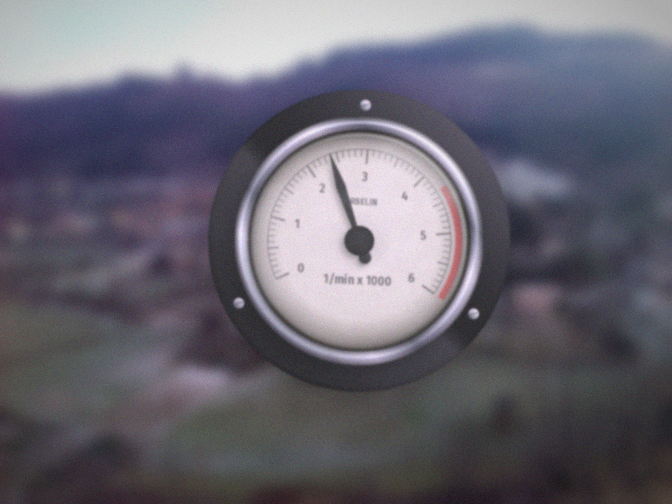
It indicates 2400 rpm
